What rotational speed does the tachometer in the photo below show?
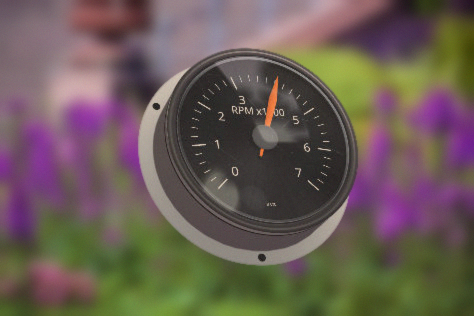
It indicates 4000 rpm
